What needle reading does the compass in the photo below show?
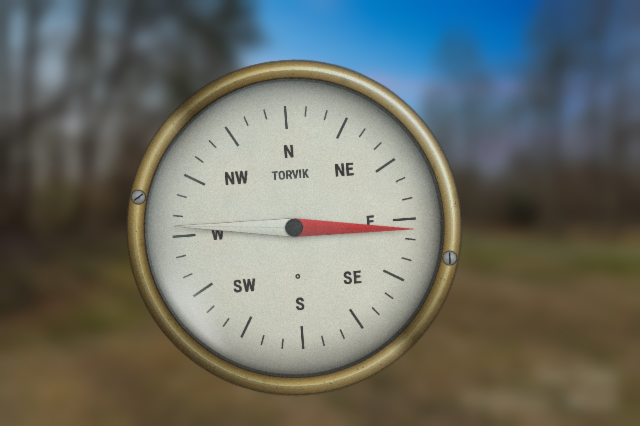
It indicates 95 °
